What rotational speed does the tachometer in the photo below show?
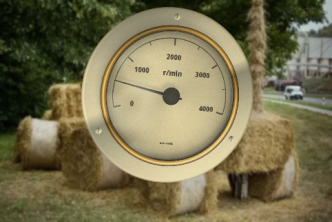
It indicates 500 rpm
